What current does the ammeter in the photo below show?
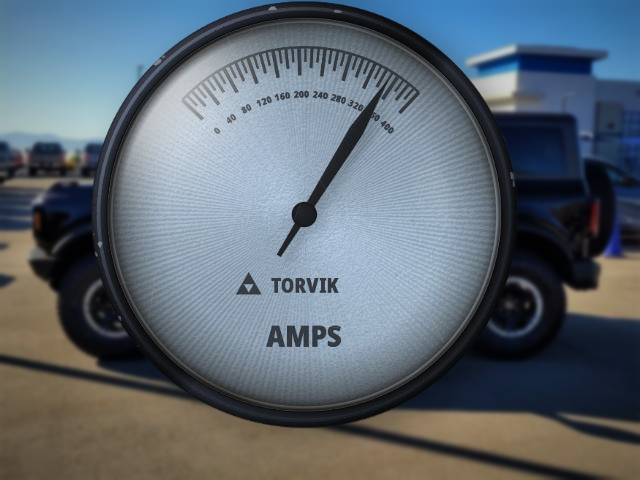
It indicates 350 A
